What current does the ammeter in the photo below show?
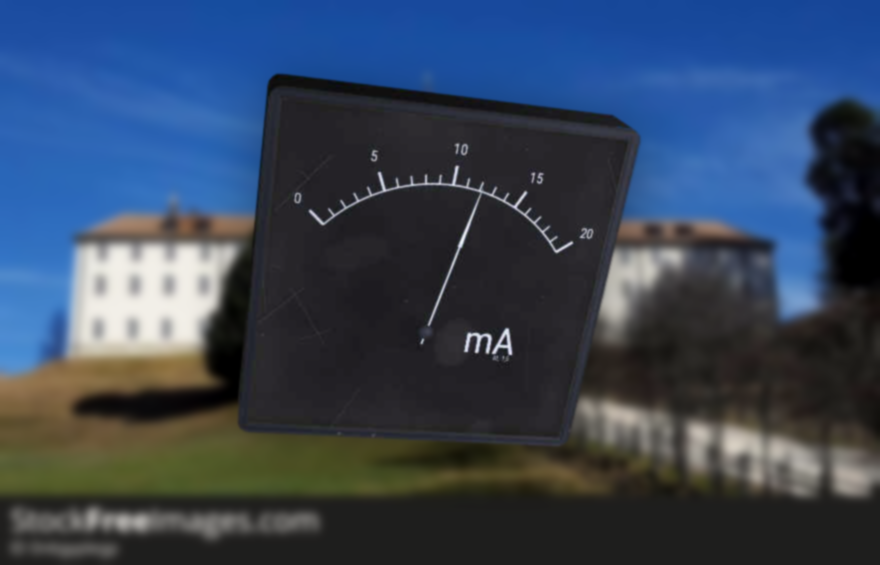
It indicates 12 mA
